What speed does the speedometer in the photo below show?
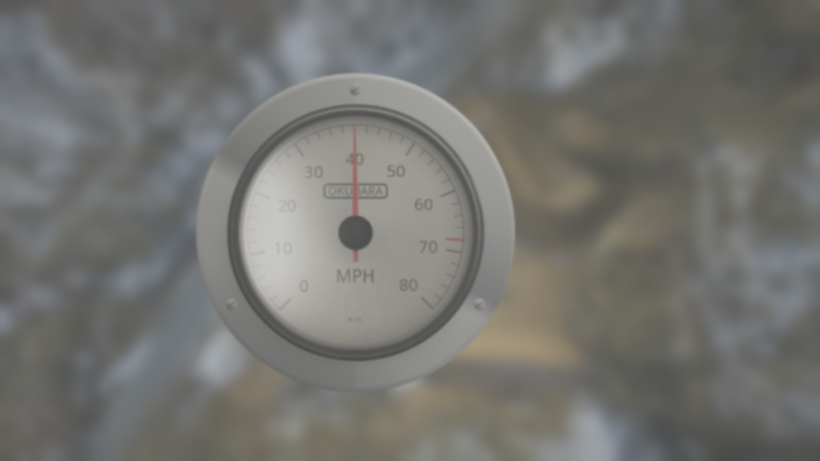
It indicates 40 mph
